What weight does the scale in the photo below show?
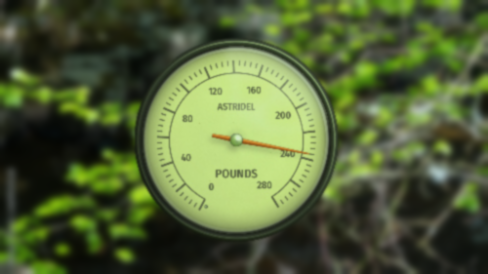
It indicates 236 lb
